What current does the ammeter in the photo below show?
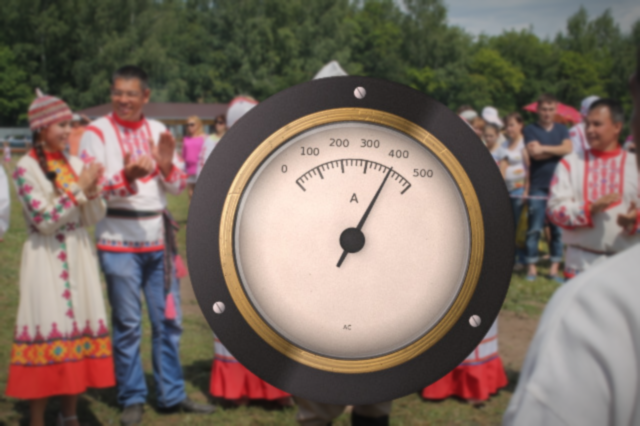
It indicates 400 A
